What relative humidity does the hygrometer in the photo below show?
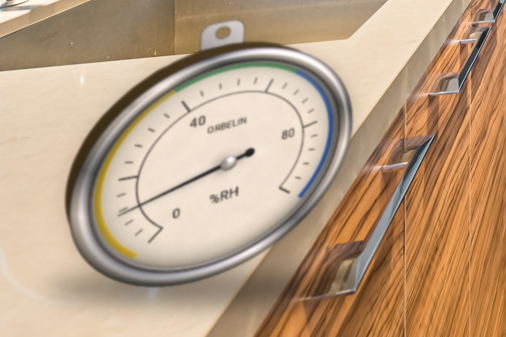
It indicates 12 %
